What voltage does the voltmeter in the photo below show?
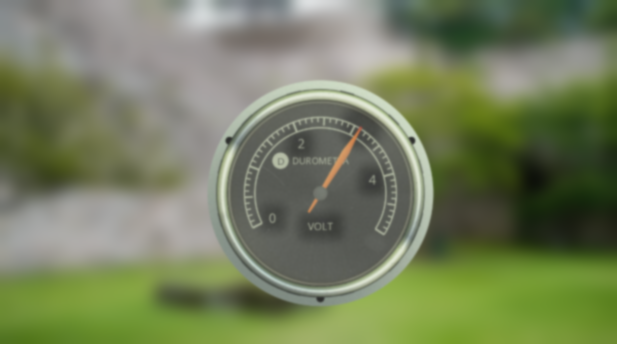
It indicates 3.1 V
